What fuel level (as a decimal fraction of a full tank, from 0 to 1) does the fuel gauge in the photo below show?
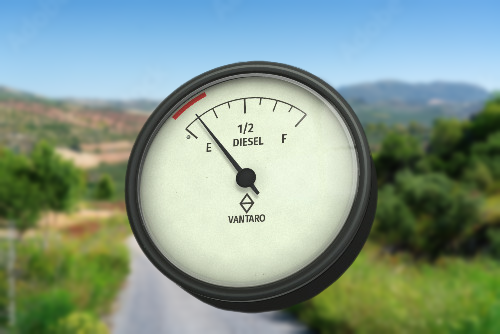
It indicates 0.125
